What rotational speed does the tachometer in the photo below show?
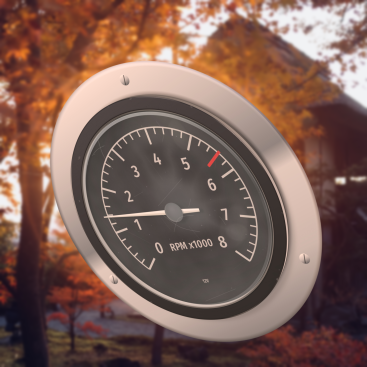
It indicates 1400 rpm
